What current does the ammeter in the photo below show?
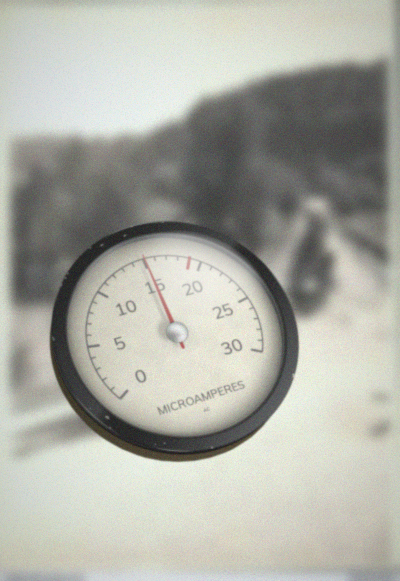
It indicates 15 µA
